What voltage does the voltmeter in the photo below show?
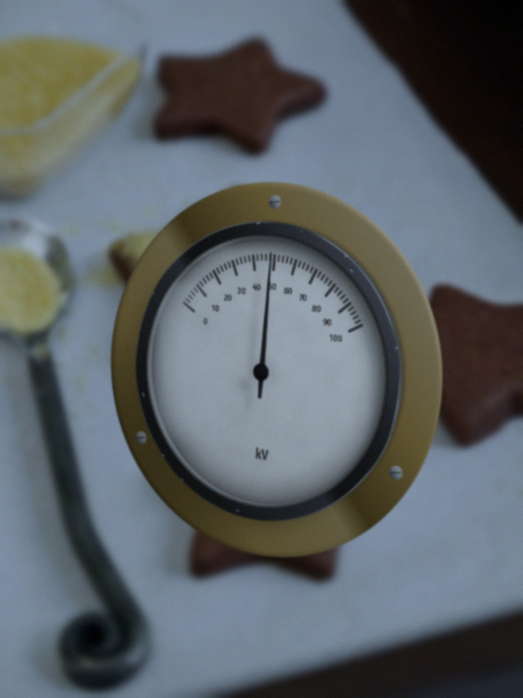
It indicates 50 kV
